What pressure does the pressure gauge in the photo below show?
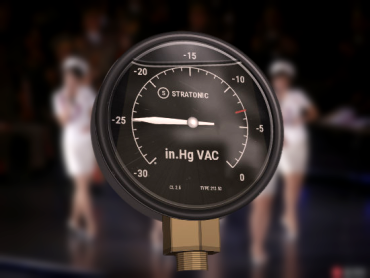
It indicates -25 inHg
